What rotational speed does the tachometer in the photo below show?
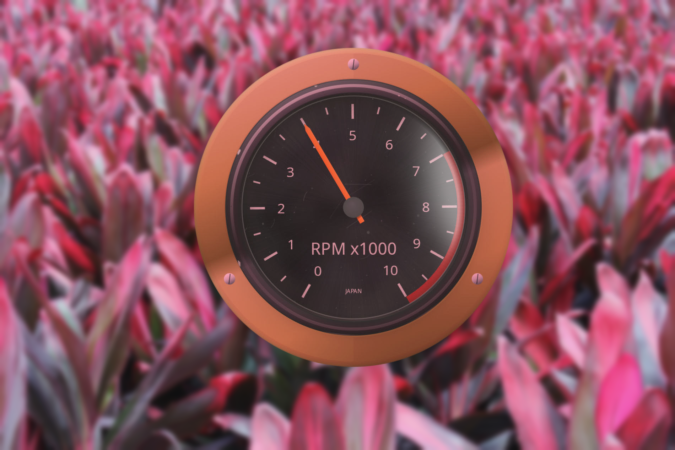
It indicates 4000 rpm
